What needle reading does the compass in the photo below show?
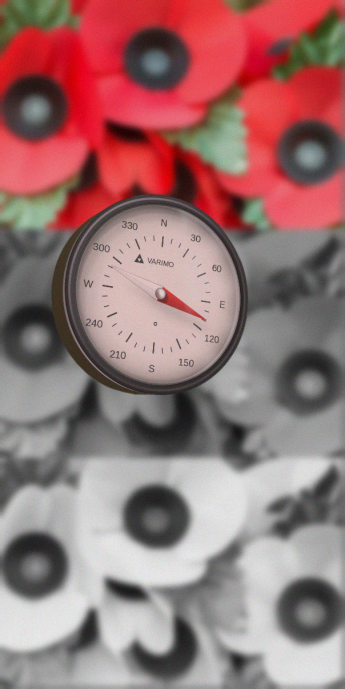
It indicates 110 °
